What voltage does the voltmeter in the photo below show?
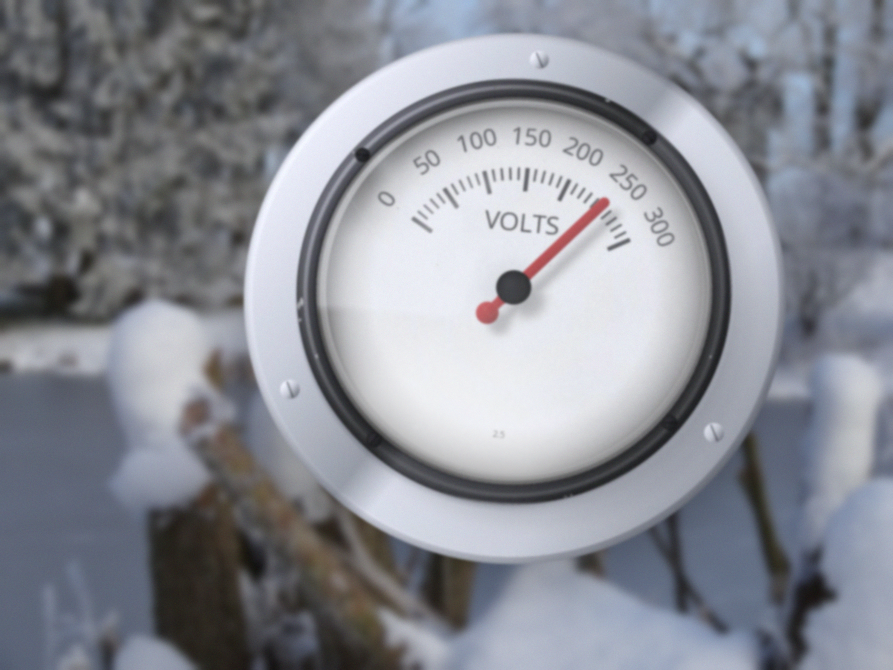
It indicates 250 V
